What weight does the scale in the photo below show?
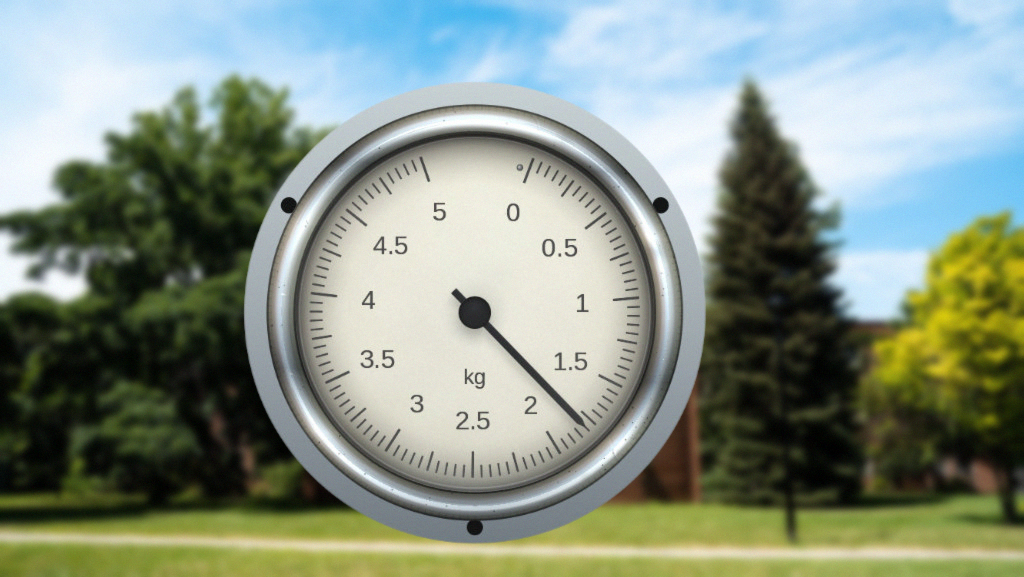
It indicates 1.8 kg
